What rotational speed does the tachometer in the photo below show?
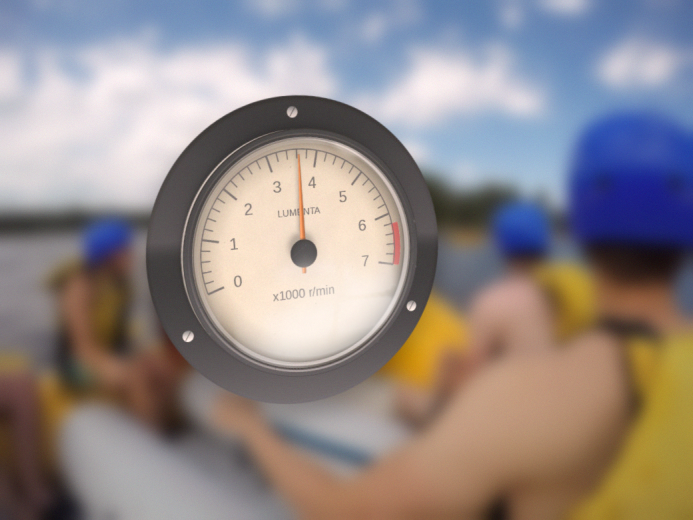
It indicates 3600 rpm
